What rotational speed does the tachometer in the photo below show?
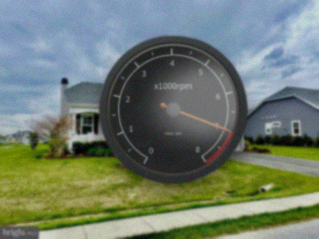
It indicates 7000 rpm
